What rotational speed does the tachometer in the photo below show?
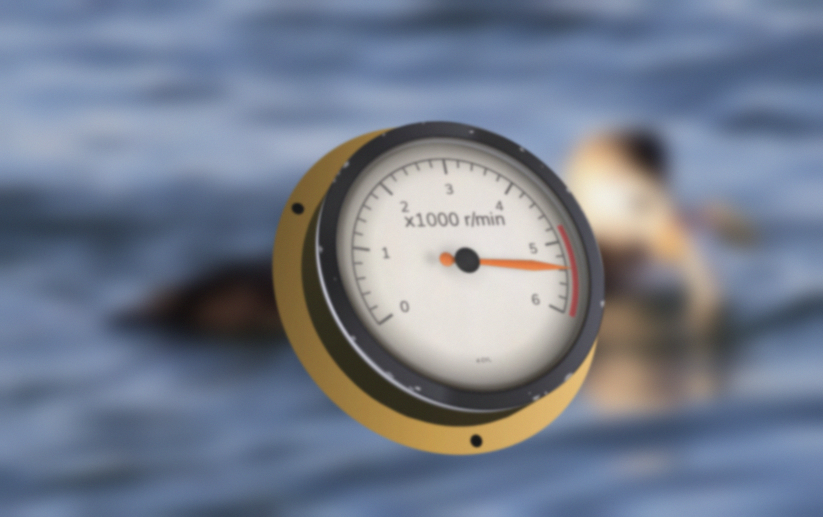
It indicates 5400 rpm
